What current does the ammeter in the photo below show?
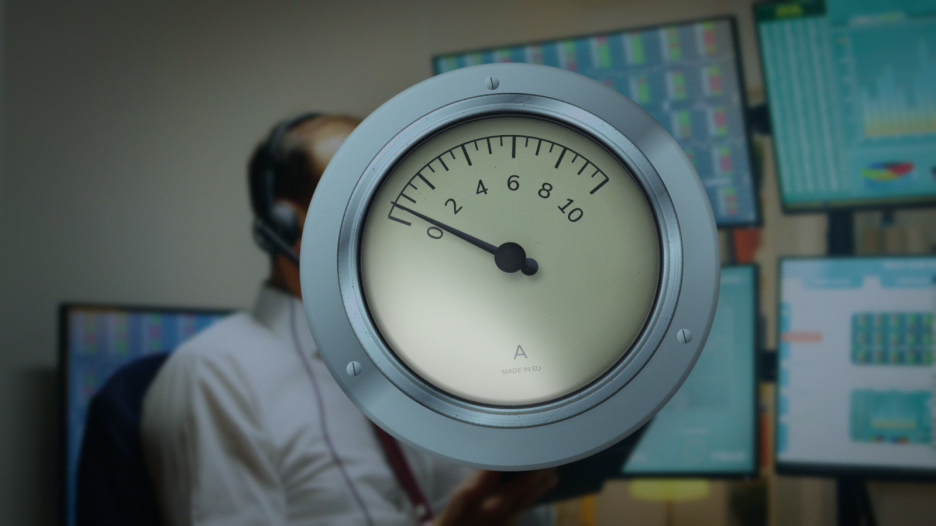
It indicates 0.5 A
